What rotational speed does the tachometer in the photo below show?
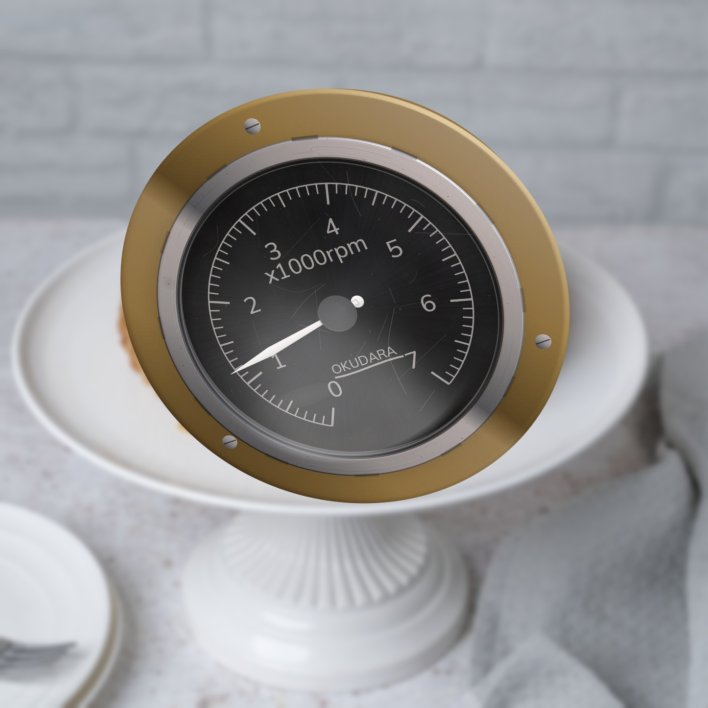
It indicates 1200 rpm
